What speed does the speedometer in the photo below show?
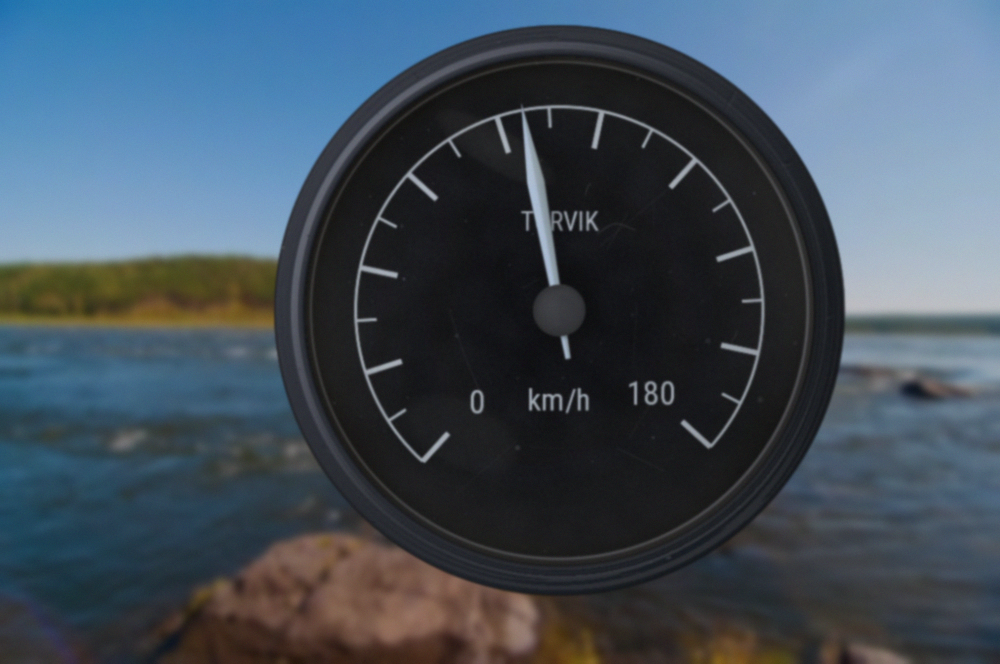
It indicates 85 km/h
